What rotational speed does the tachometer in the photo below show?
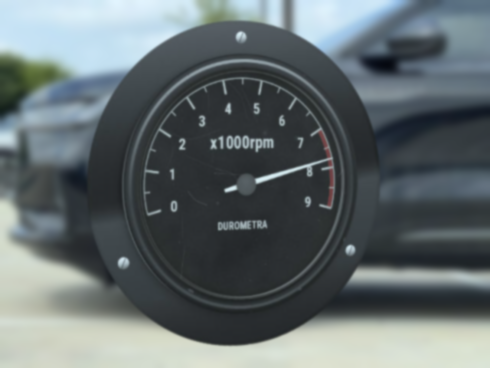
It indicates 7750 rpm
